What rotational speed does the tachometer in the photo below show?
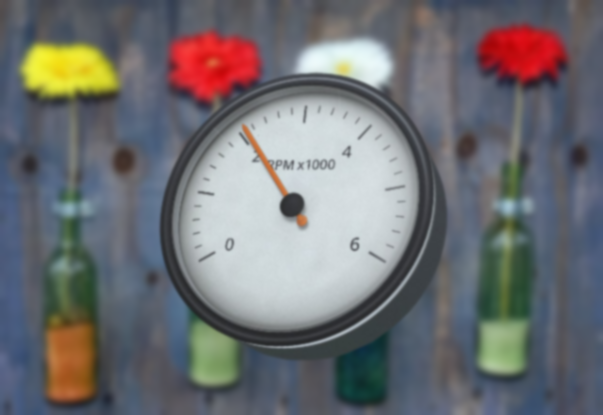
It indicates 2100 rpm
